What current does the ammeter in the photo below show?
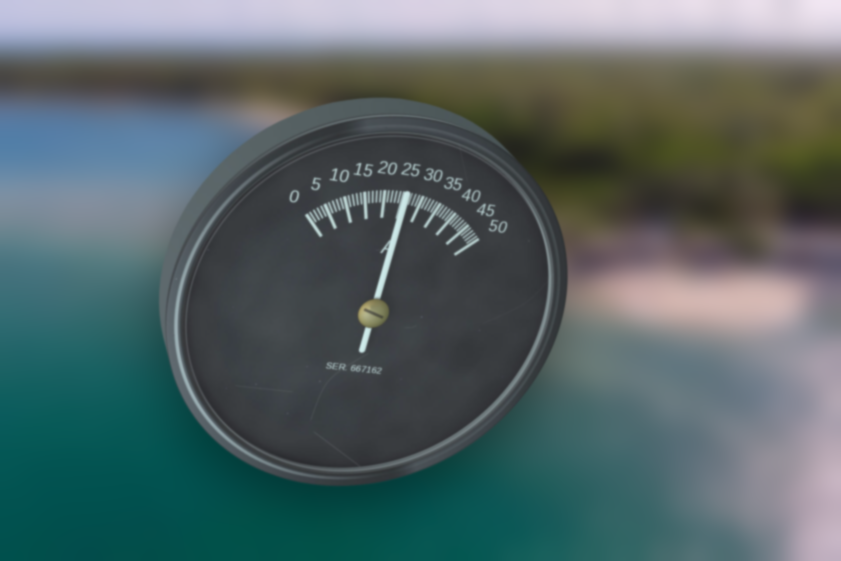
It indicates 25 A
